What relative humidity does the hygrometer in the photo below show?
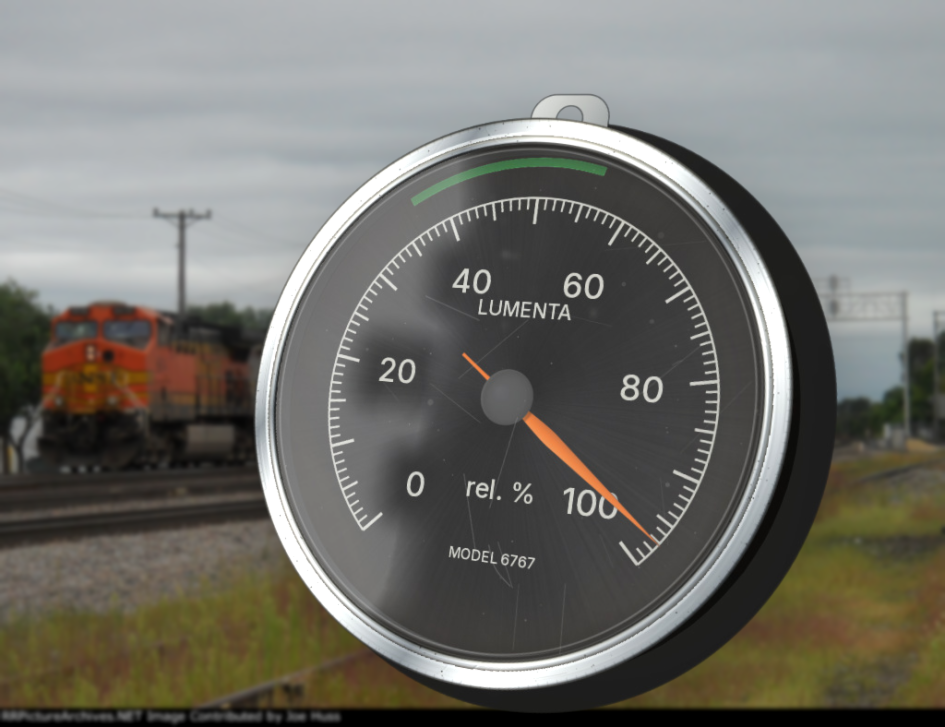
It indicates 97 %
